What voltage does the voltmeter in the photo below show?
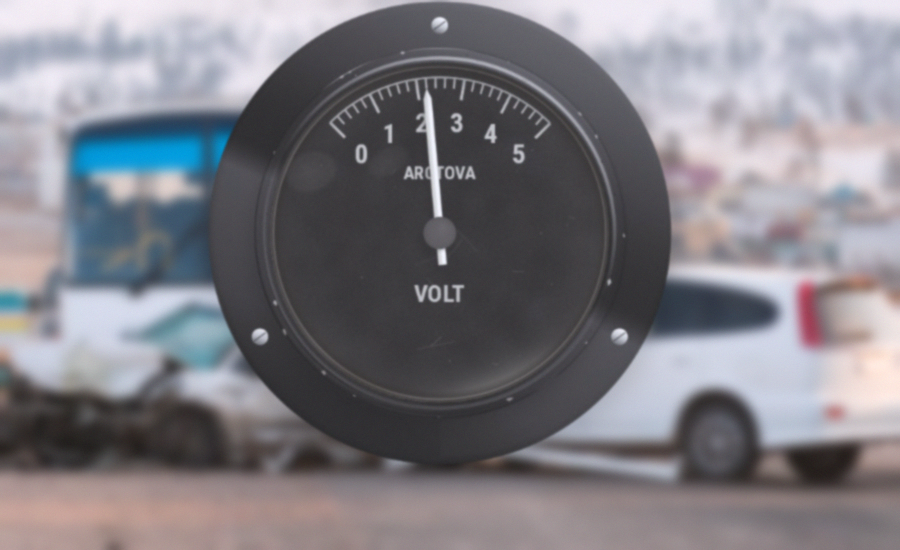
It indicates 2.2 V
